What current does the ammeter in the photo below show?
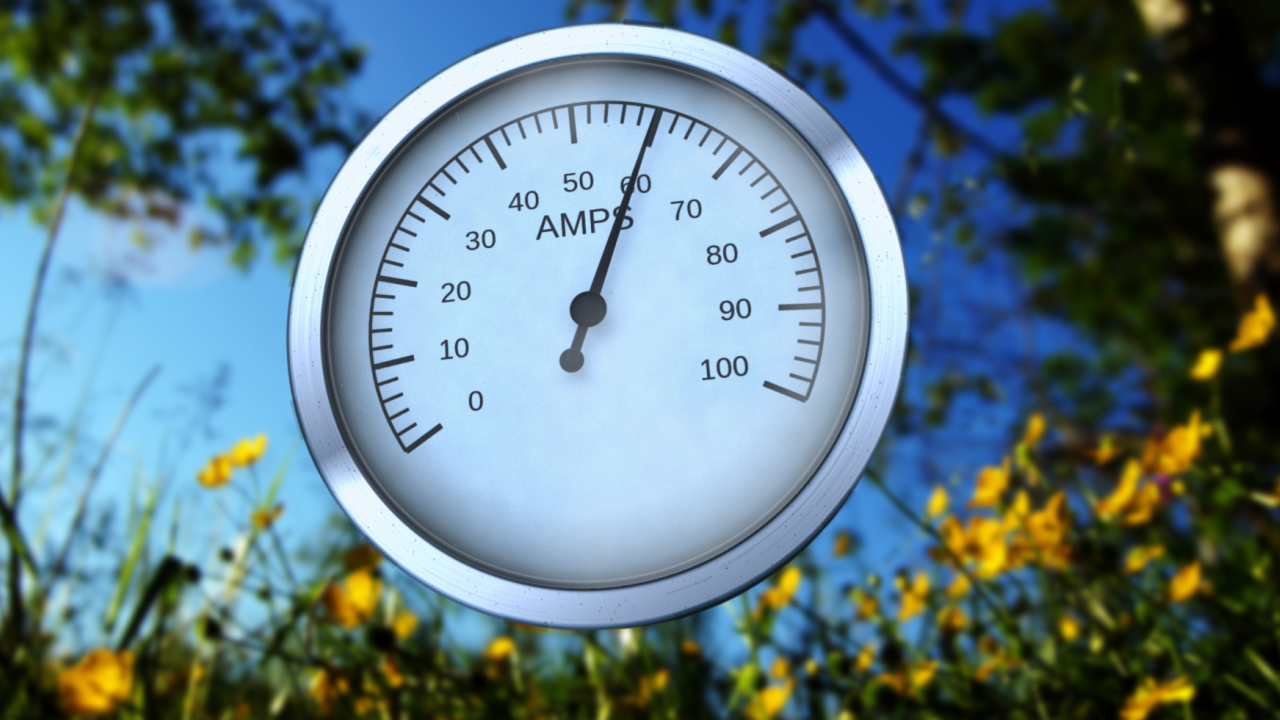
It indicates 60 A
